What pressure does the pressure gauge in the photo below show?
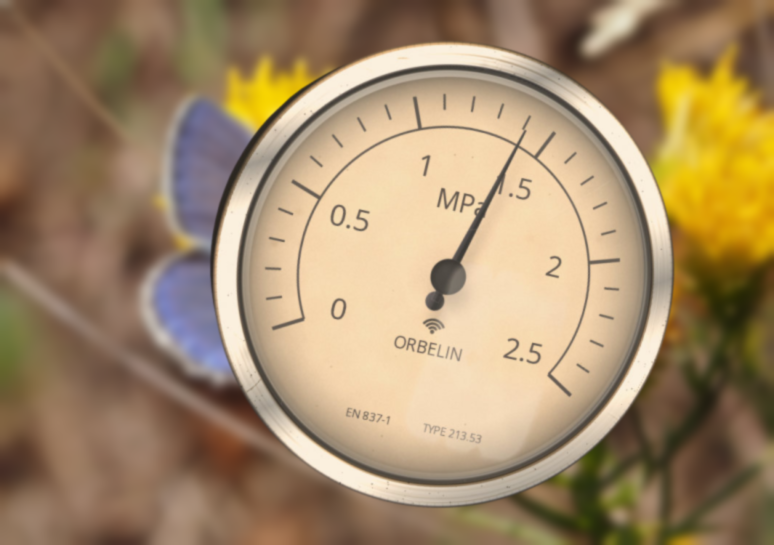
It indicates 1.4 MPa
